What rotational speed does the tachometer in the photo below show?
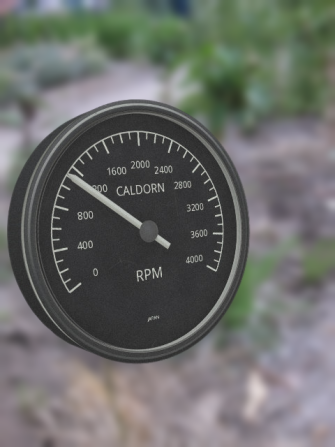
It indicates 1100 rpm
